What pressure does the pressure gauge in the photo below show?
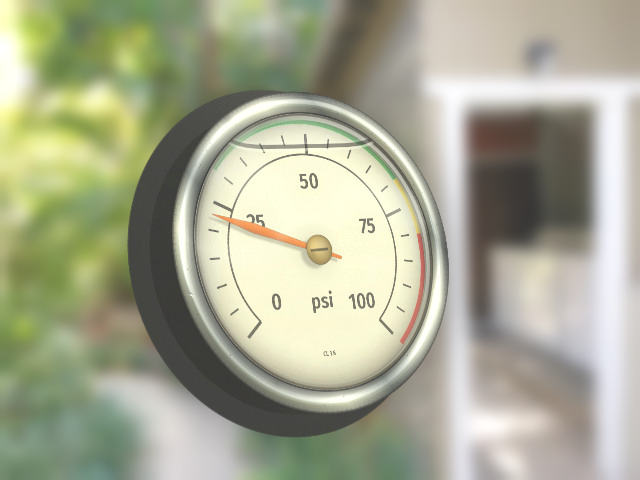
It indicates 22.5 psi
